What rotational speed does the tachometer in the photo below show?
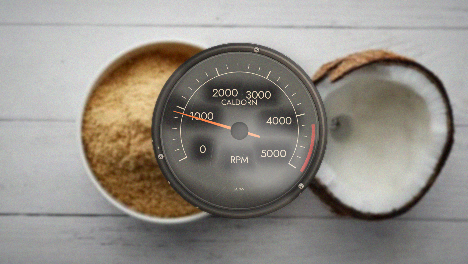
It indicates 900 rpm
